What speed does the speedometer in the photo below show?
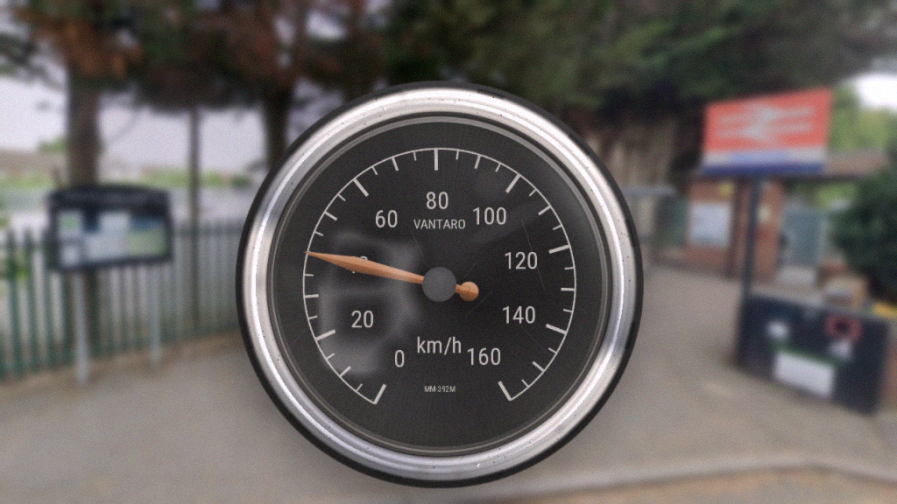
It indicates 40 km/h
